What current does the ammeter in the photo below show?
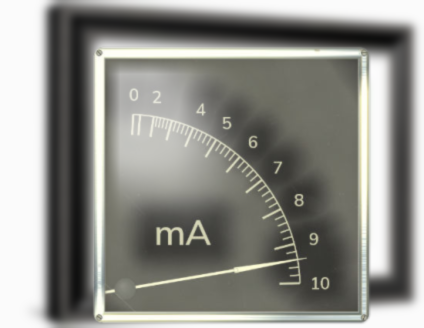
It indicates 9.4 mA
